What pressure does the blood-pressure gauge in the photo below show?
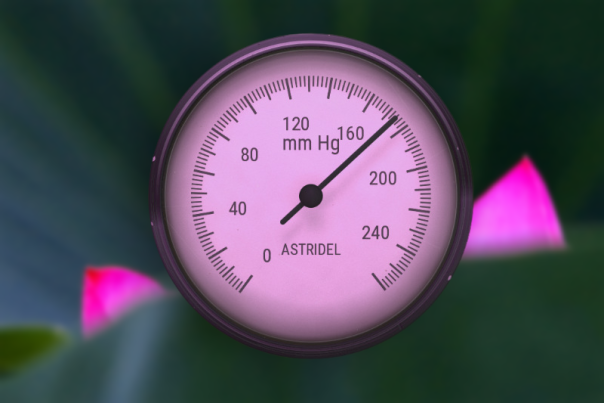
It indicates 174 mmHg
